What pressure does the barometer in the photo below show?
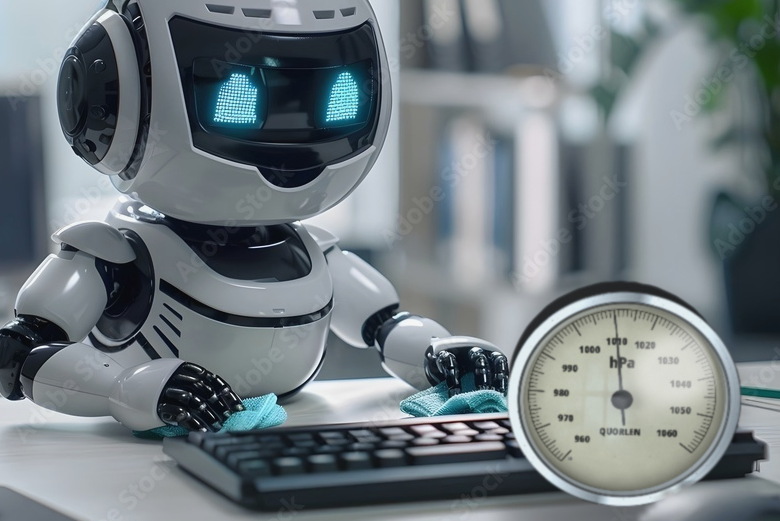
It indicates 1010 hPa
